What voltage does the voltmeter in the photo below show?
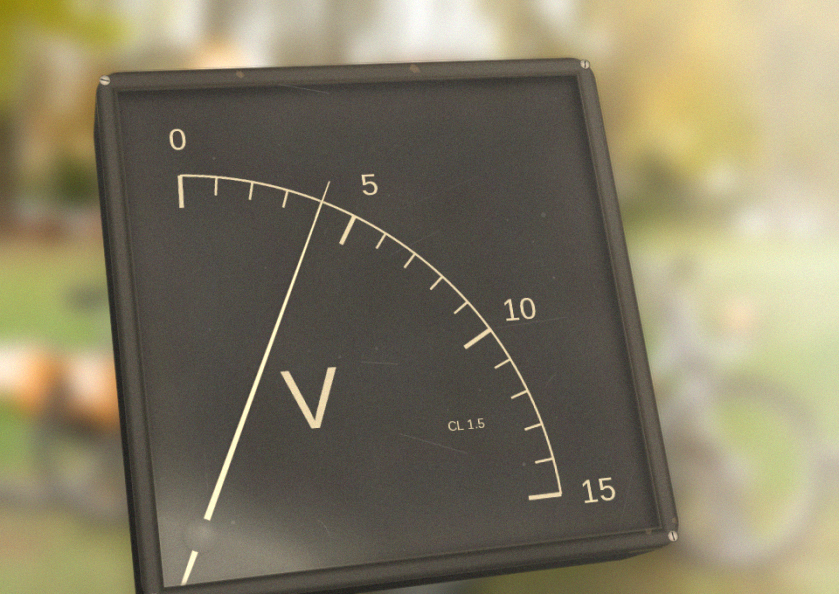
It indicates 4 V
